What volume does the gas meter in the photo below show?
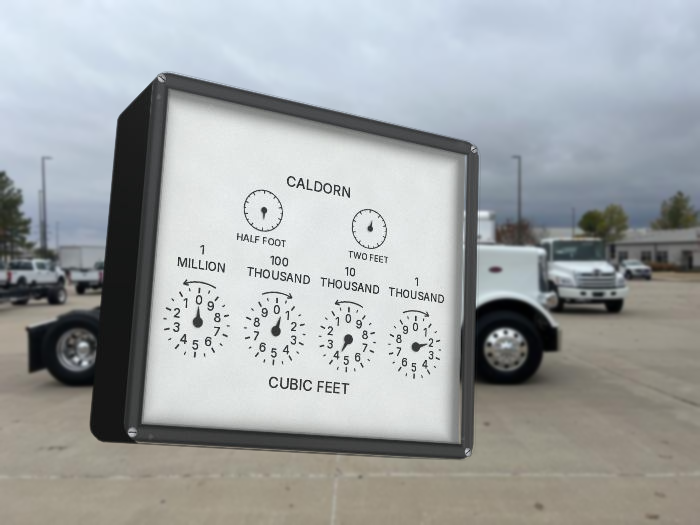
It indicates 4200 ft³
